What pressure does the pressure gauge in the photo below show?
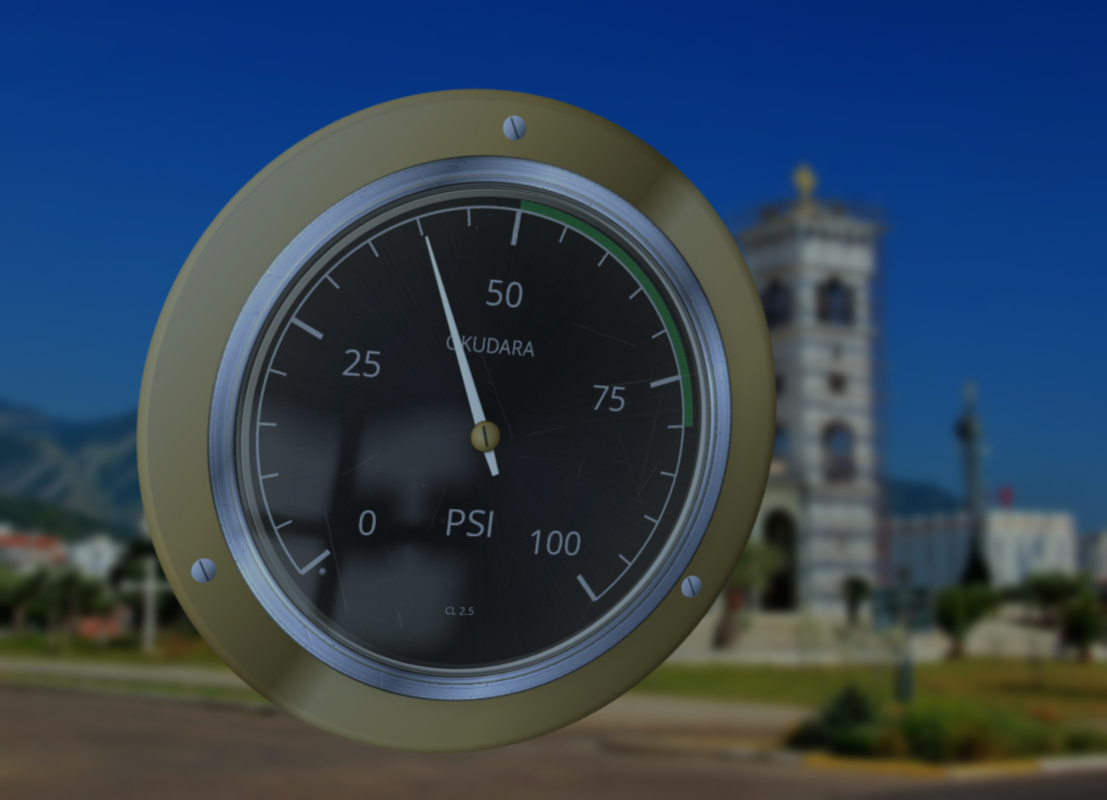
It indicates 40 psi
